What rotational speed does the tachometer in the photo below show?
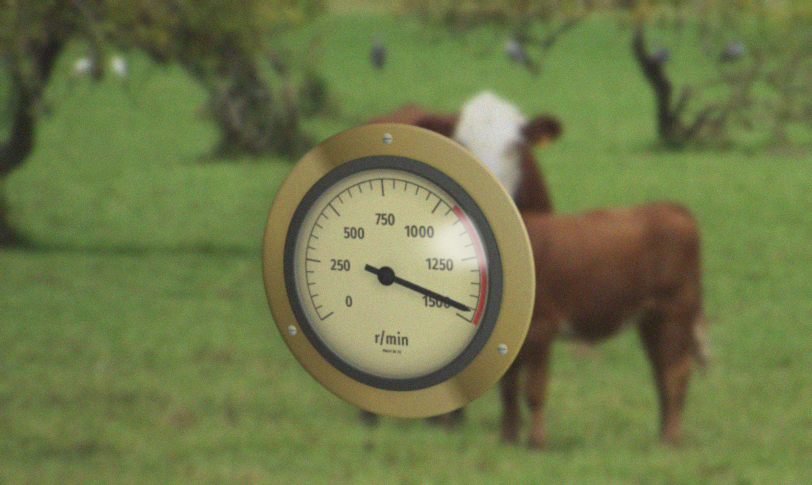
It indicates 1450 rpm
